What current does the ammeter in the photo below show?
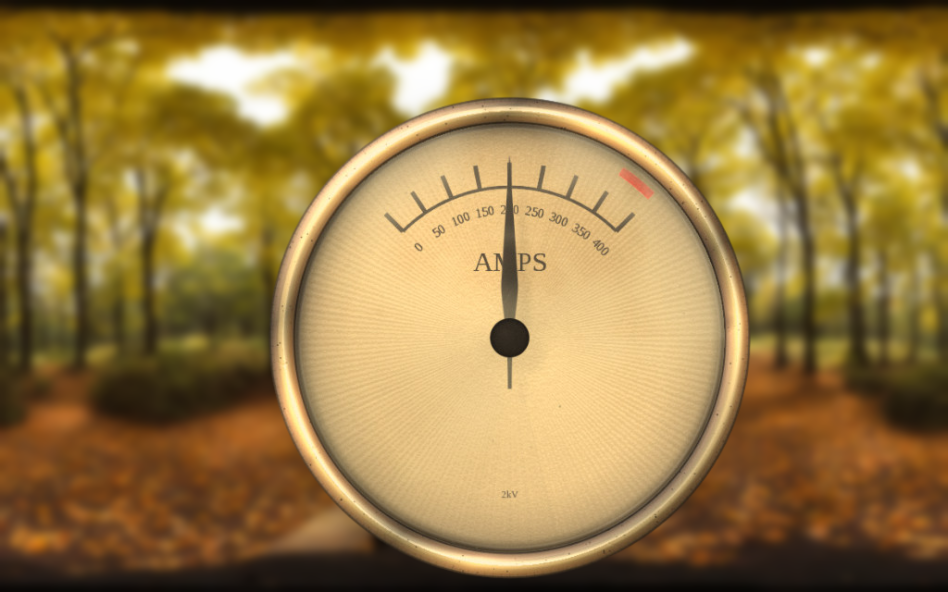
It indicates 200 A
